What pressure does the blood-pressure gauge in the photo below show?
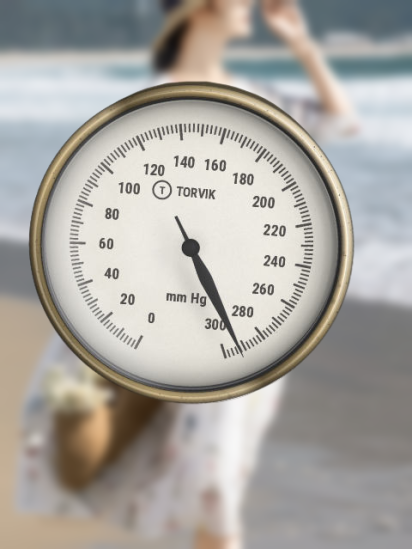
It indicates 292 mmHg
